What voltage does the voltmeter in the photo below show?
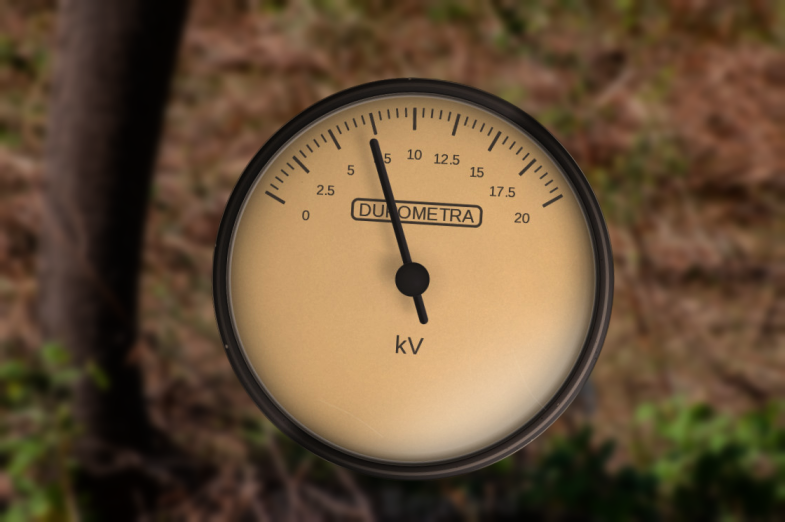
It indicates 7.25 kV
